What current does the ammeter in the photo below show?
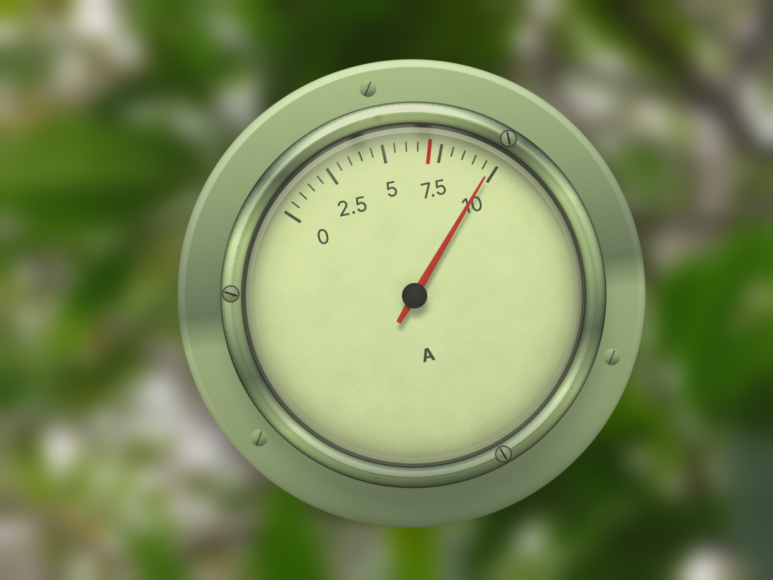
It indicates 9.75 A
